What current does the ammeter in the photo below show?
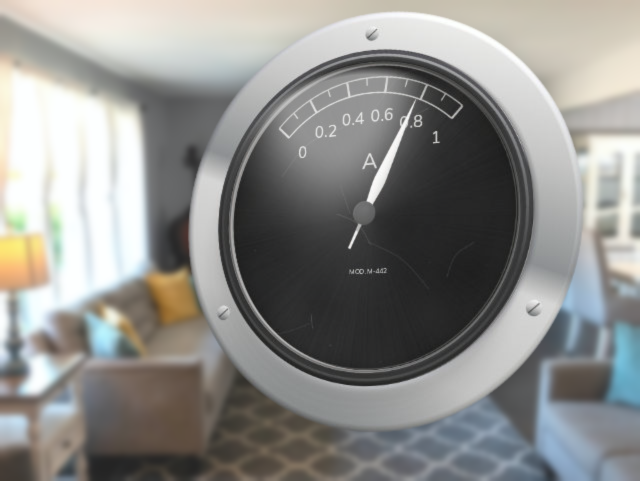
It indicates 0.8 A
